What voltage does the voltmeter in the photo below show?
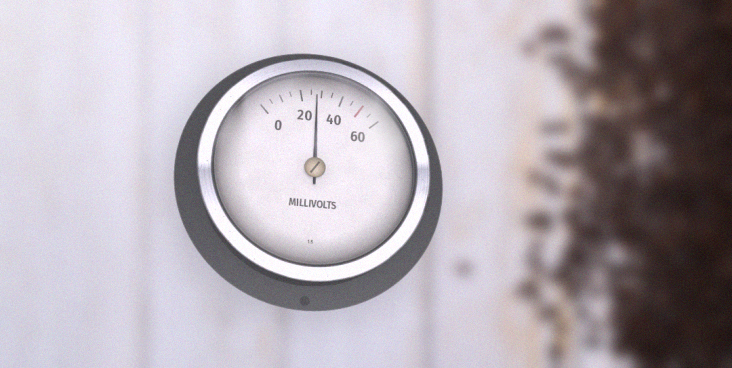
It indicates 27.5 mV
